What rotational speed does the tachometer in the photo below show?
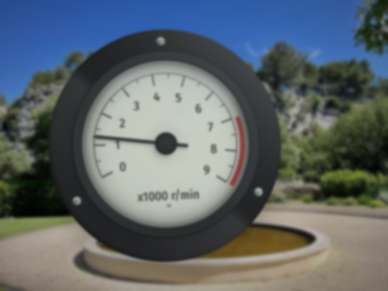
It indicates 1250 rpm
